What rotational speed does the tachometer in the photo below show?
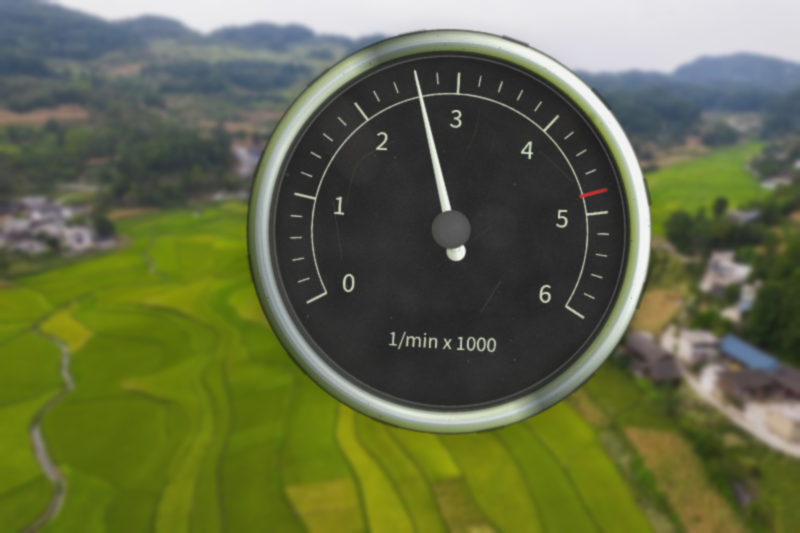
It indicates 2600 rpm
